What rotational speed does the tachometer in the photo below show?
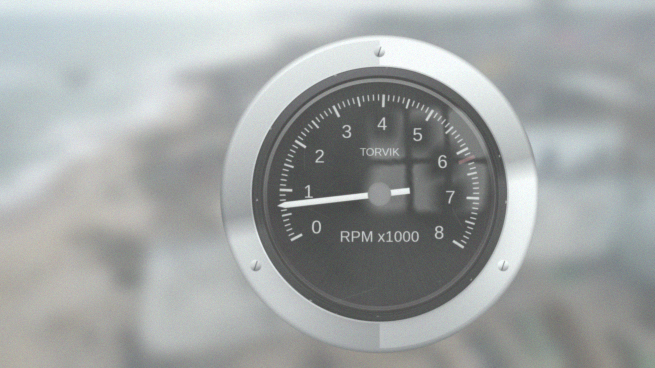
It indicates 700 rpm
